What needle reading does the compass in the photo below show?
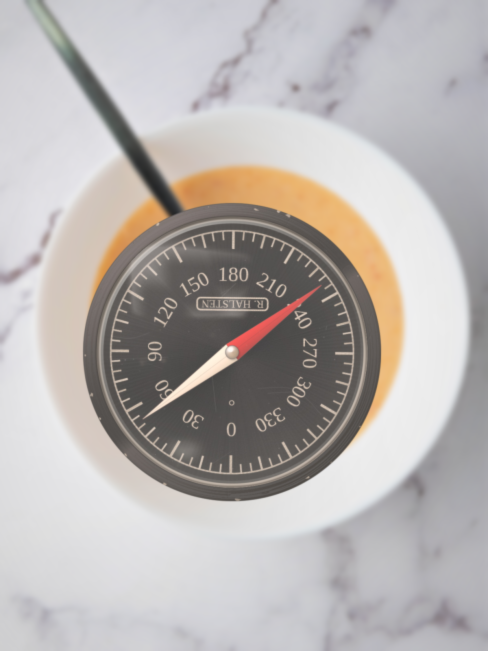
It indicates 232.5 °
